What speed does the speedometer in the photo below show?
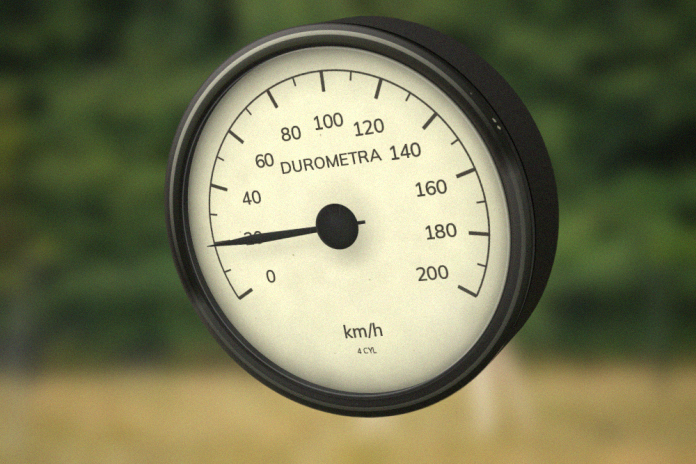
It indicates 20 km/h
